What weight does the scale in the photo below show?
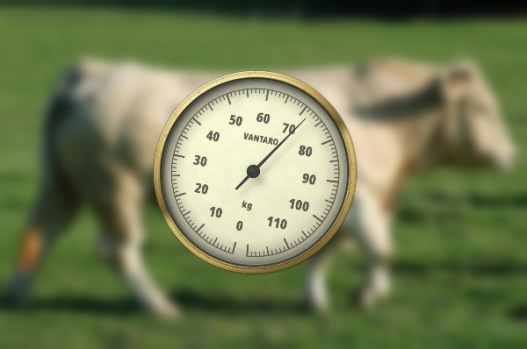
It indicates 72 kg
